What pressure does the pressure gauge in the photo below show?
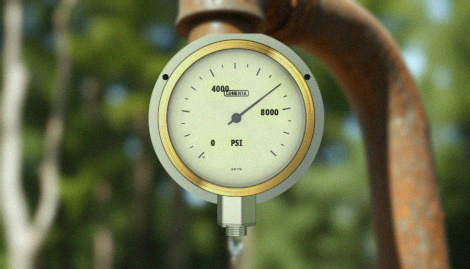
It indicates 7000 psi
